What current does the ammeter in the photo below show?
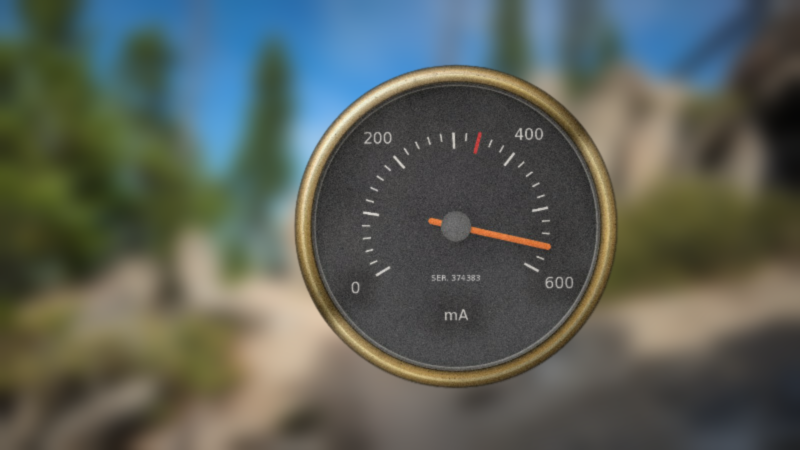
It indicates 560 mA
